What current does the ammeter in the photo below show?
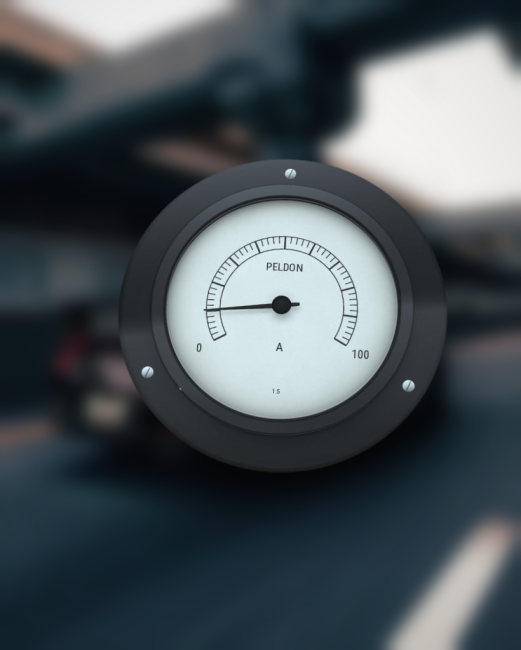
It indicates 10 A
